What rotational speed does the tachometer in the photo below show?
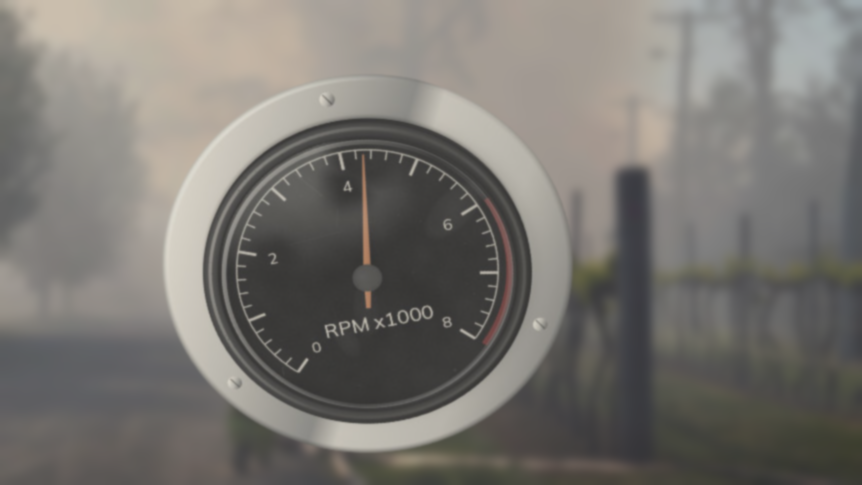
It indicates 4300 rpm
